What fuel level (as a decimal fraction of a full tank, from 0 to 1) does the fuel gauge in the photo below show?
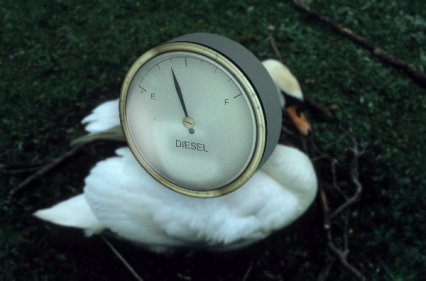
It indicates 0.375
